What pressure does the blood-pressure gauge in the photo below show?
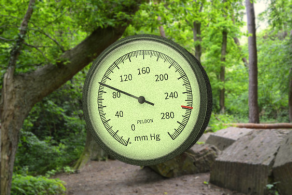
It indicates 90 mmHg
